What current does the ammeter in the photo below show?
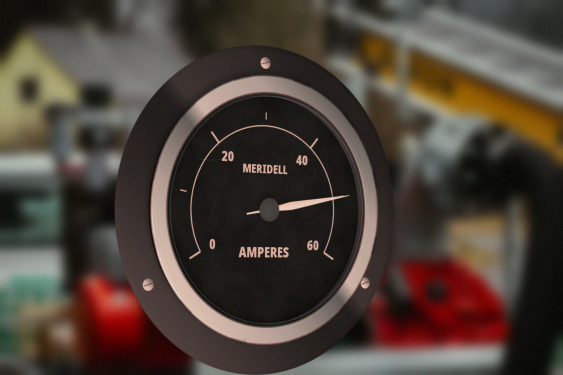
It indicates 50 A
